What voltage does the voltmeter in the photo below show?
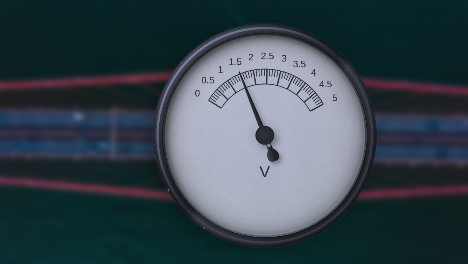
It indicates 1.5 V
